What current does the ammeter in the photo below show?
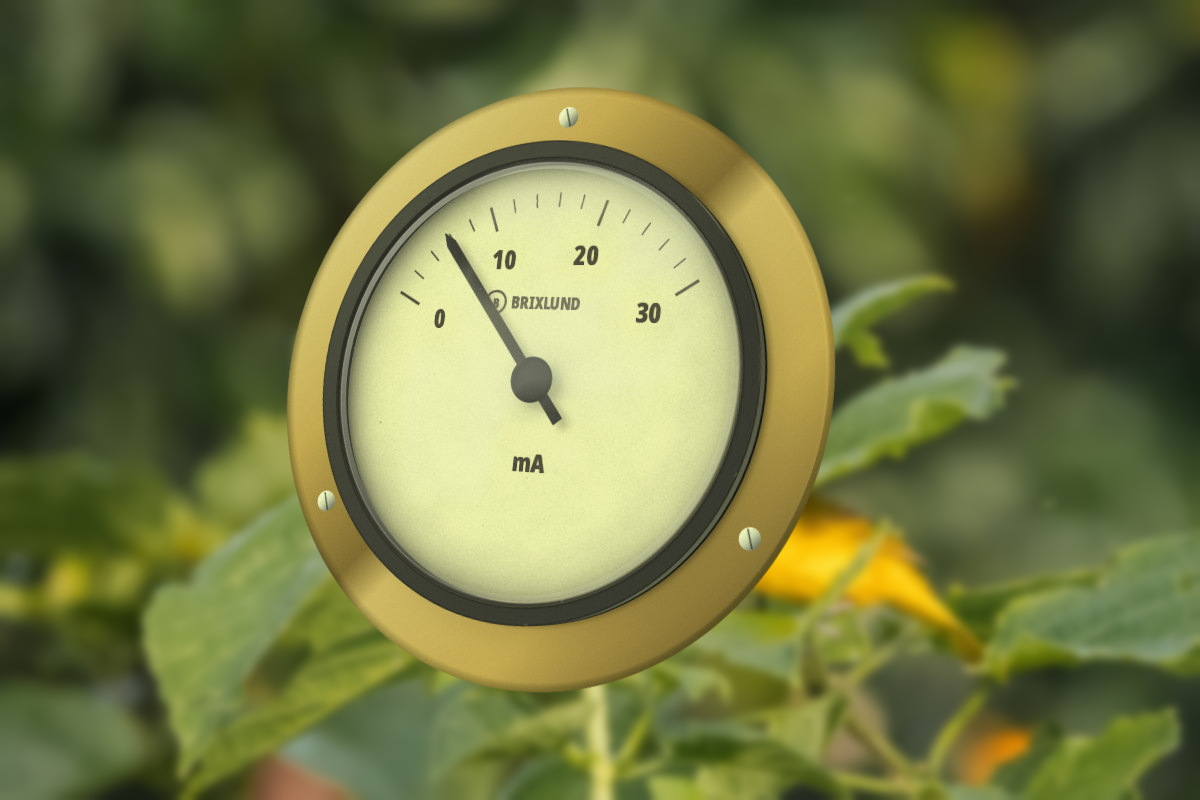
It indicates 6 mA
